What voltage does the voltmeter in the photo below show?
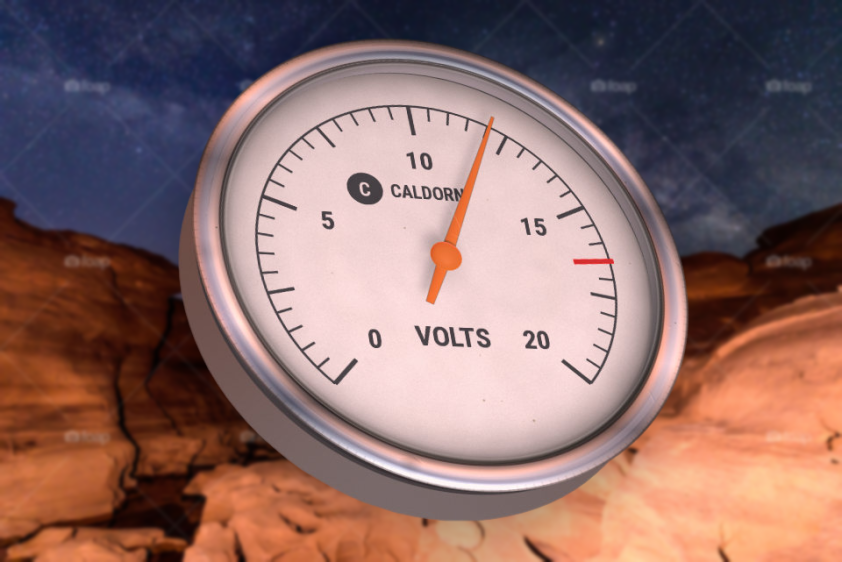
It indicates 12 V
